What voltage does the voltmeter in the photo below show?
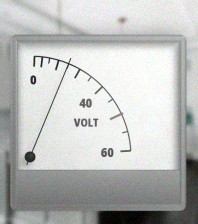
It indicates 25 V
